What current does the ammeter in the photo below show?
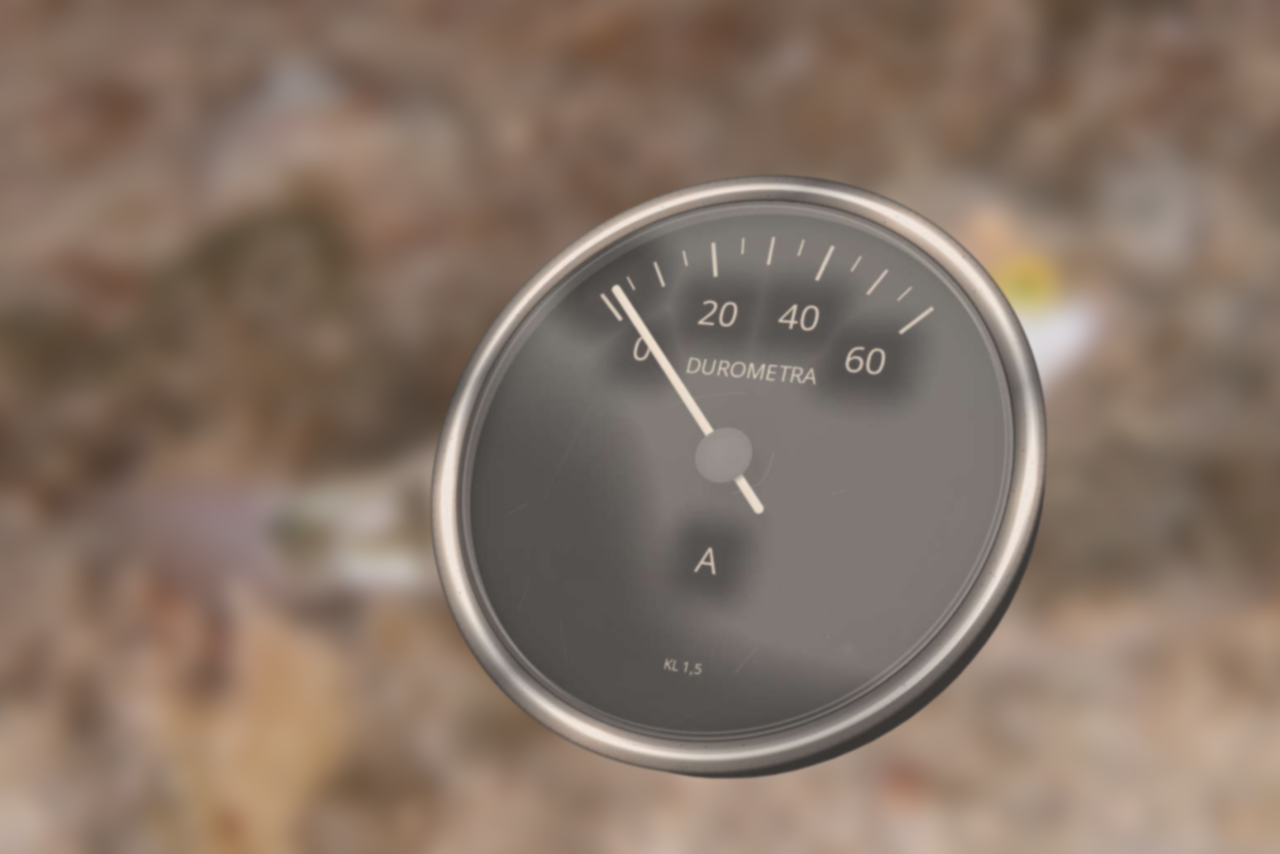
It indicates 2.5 A
